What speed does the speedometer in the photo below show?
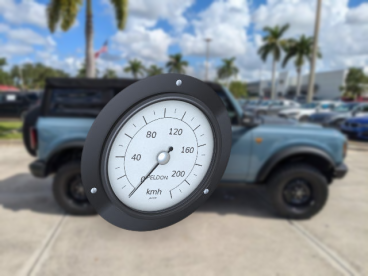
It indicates 0 km/h
